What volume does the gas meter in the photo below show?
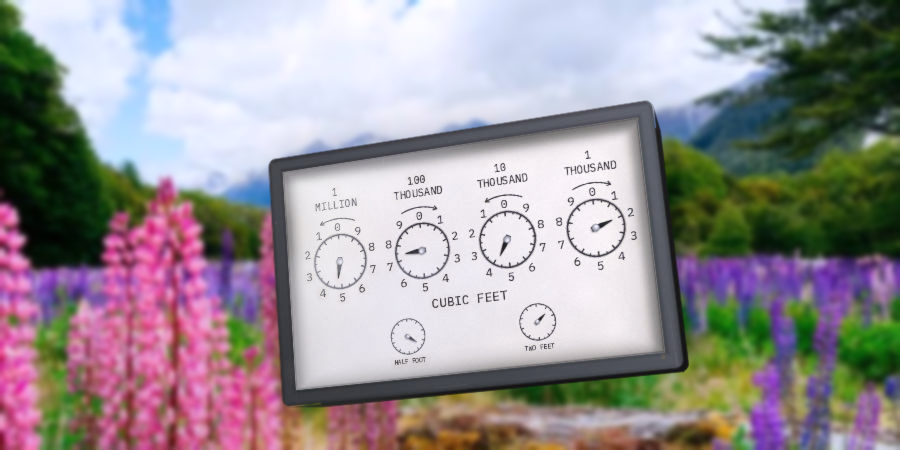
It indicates 474200 ft³
